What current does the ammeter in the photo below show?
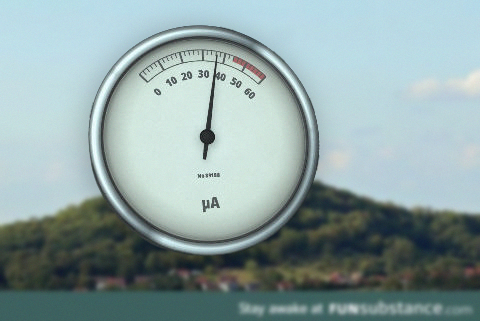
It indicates 36 µA
